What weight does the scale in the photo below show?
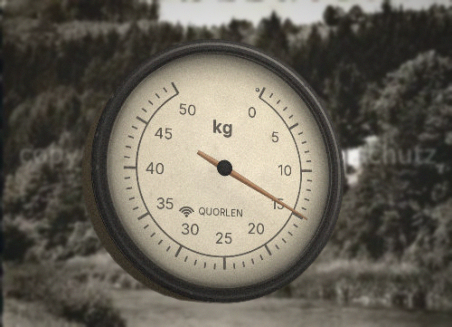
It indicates 15 kg
